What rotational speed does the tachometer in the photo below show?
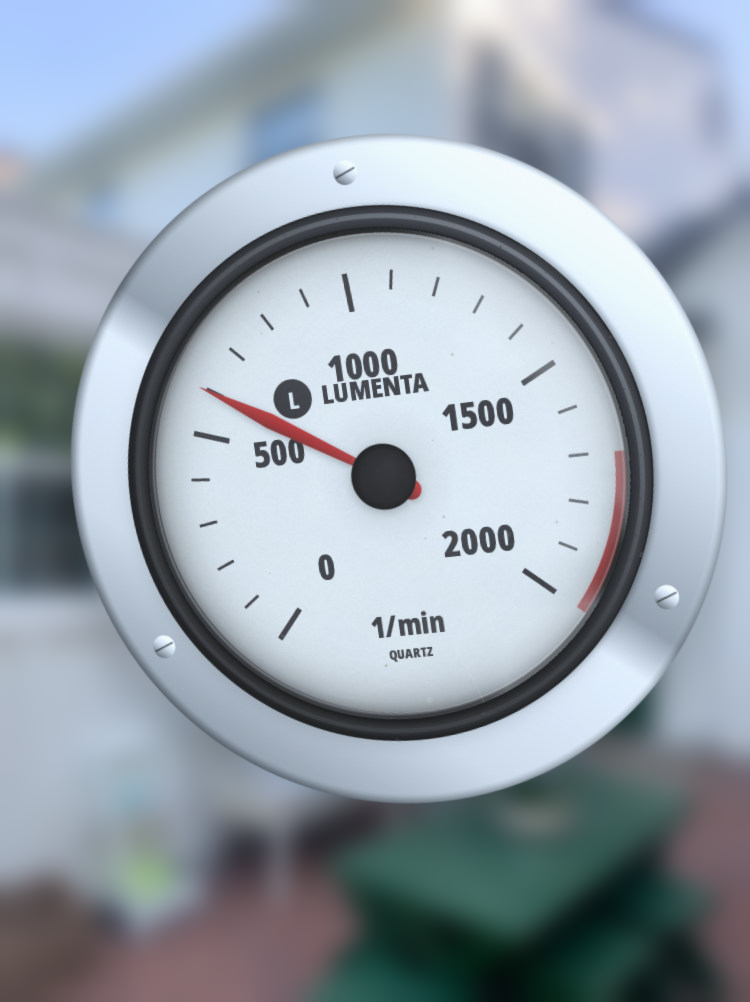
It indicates 600 rpm
